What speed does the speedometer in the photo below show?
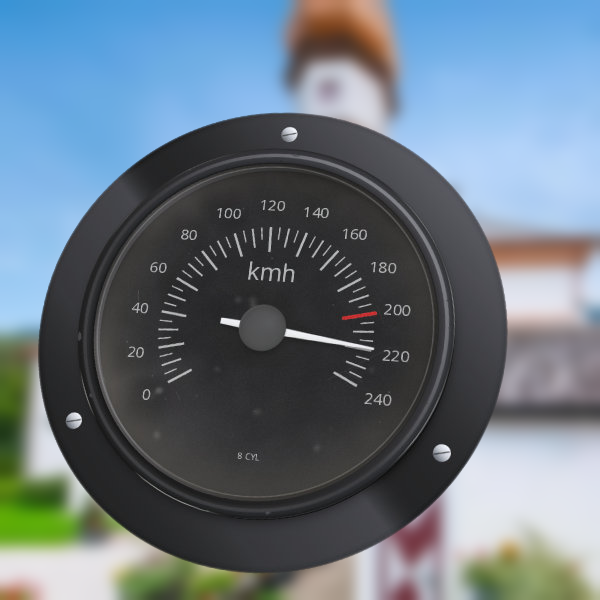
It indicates 220 km/h
